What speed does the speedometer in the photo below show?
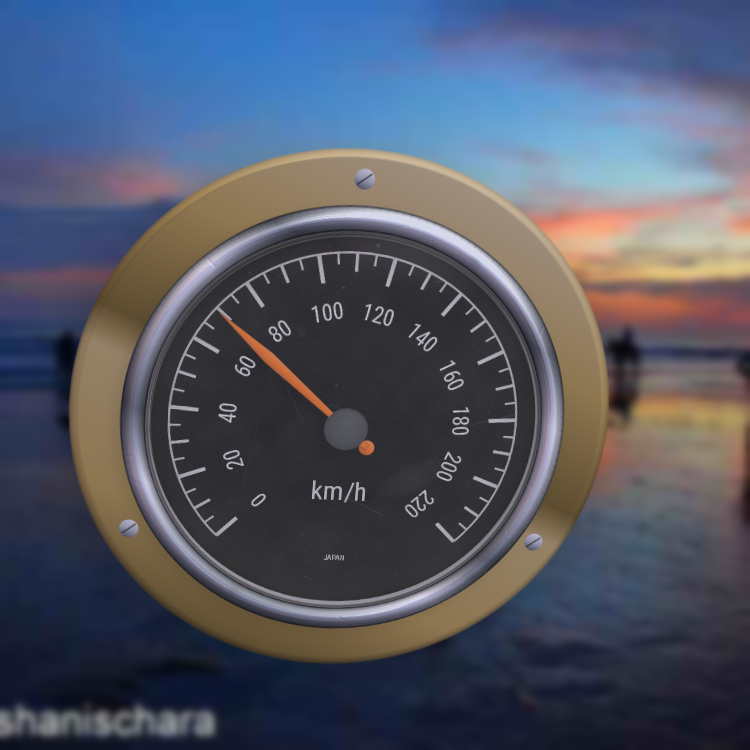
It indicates 70 km/h
